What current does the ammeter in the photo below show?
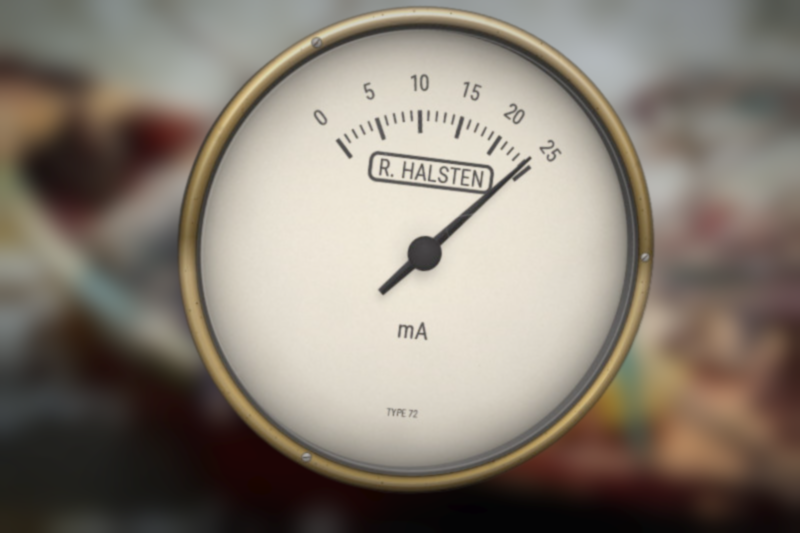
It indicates 24 mA
